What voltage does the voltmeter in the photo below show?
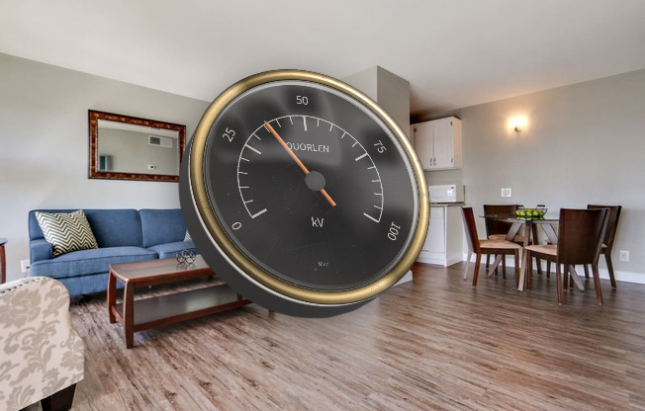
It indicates 35 kV
